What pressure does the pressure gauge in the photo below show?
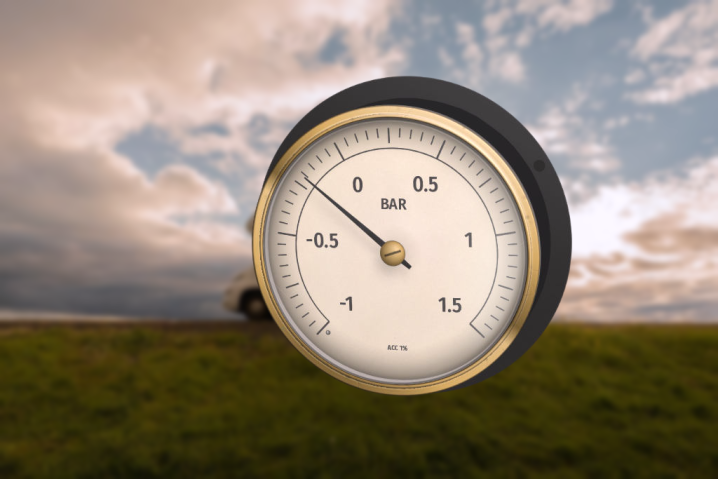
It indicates -0.2 bar
